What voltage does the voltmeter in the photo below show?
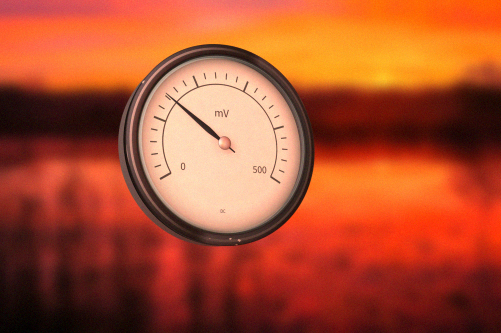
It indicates 140 mV
